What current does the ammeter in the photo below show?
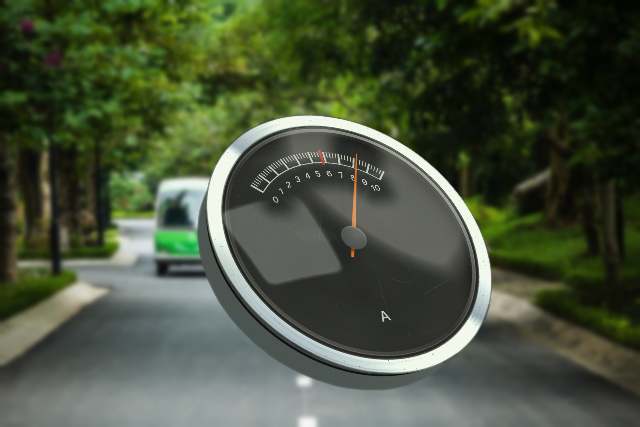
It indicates 8 A
